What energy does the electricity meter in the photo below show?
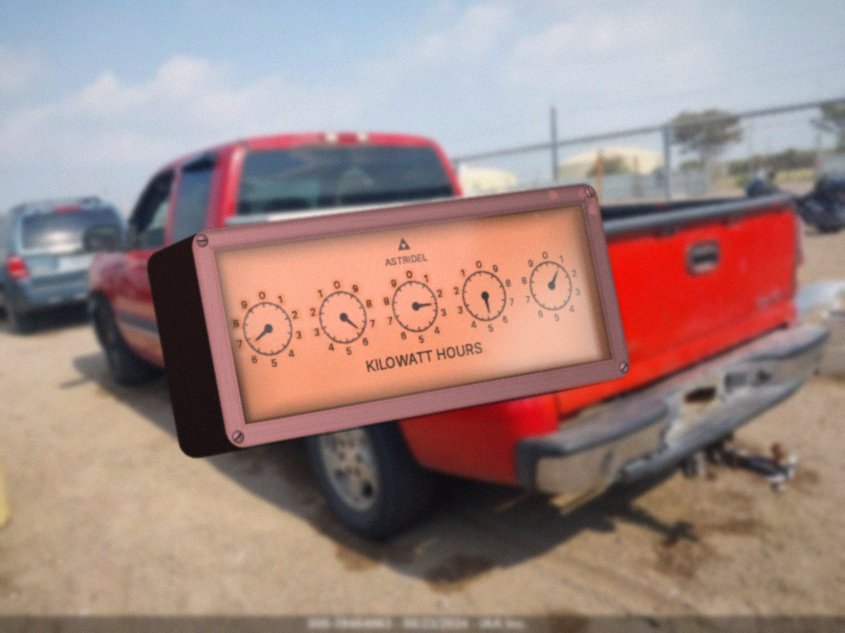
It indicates 66251 kWh
